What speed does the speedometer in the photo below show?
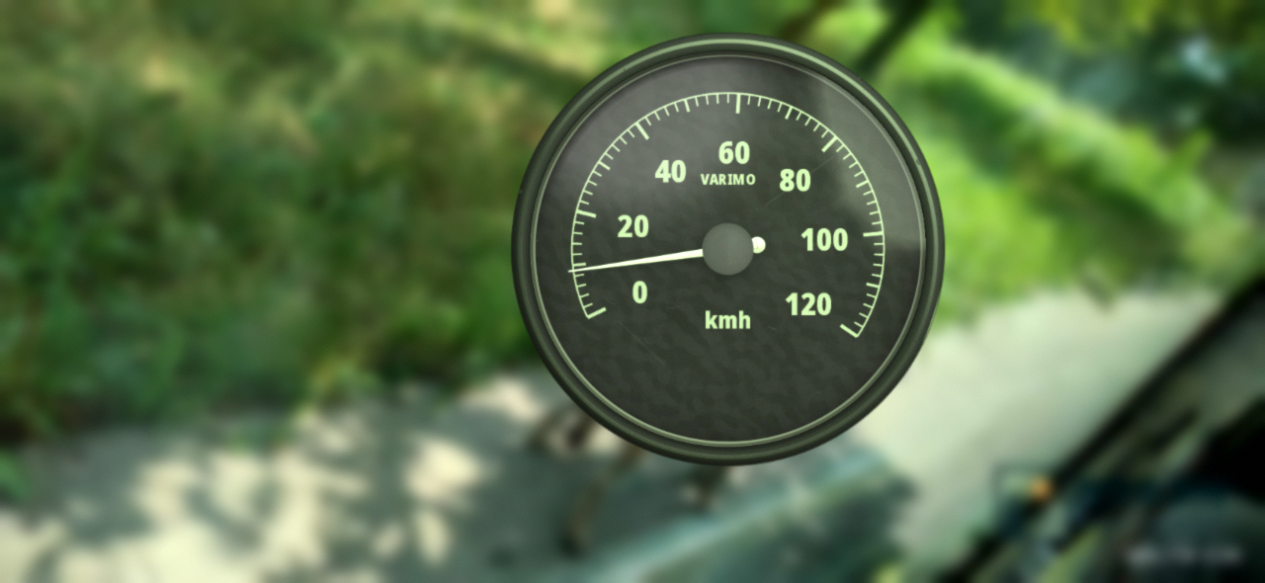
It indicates 9 km/h
